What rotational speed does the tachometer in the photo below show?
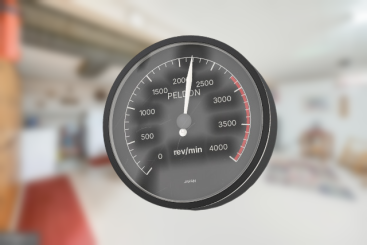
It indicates 2200 rpm
